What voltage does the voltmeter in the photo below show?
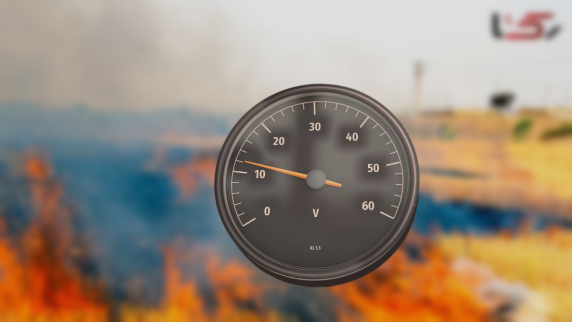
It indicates 12 V
